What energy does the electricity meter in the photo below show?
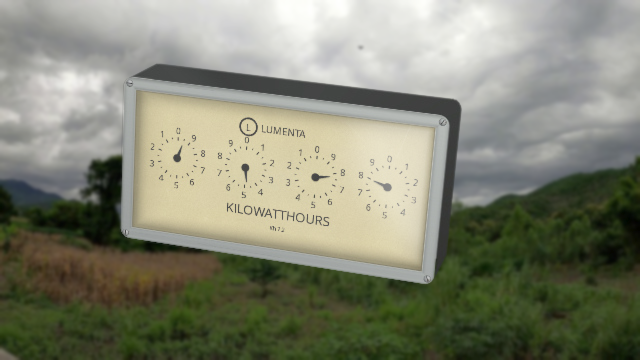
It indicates 9478 kWh
